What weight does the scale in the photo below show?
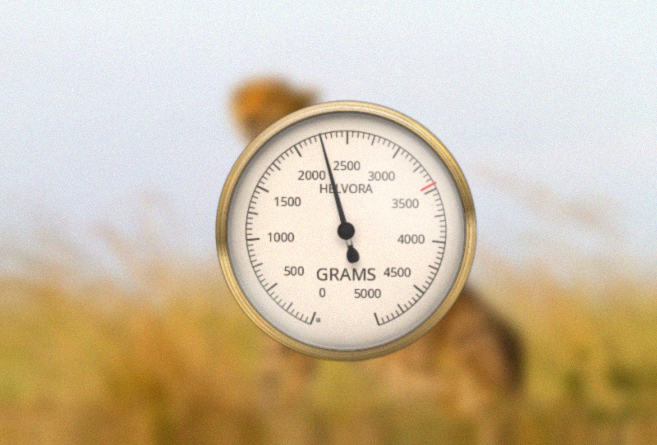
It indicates 2250 g
